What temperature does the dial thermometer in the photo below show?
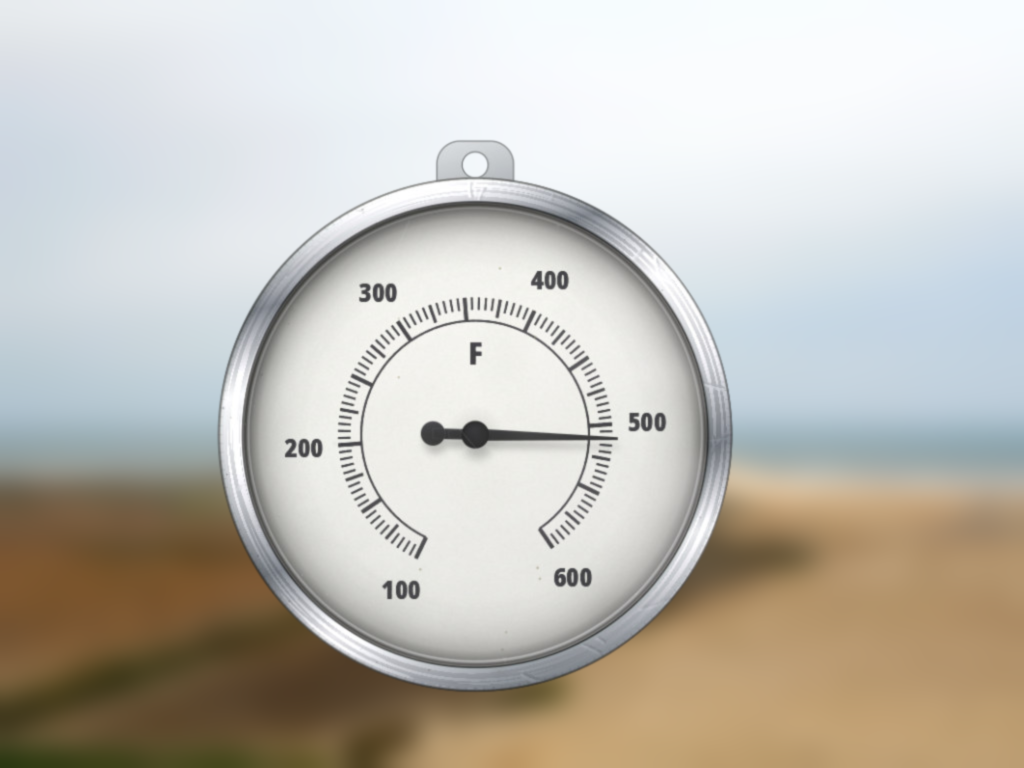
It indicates 510 °F
